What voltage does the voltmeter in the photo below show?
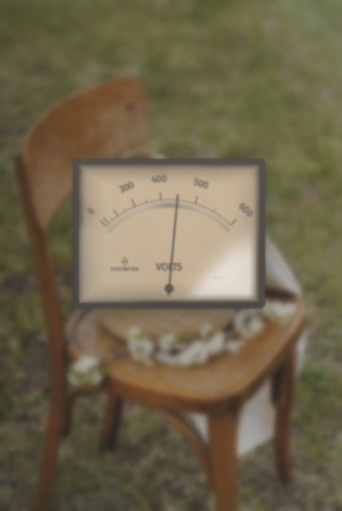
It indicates 450 V
